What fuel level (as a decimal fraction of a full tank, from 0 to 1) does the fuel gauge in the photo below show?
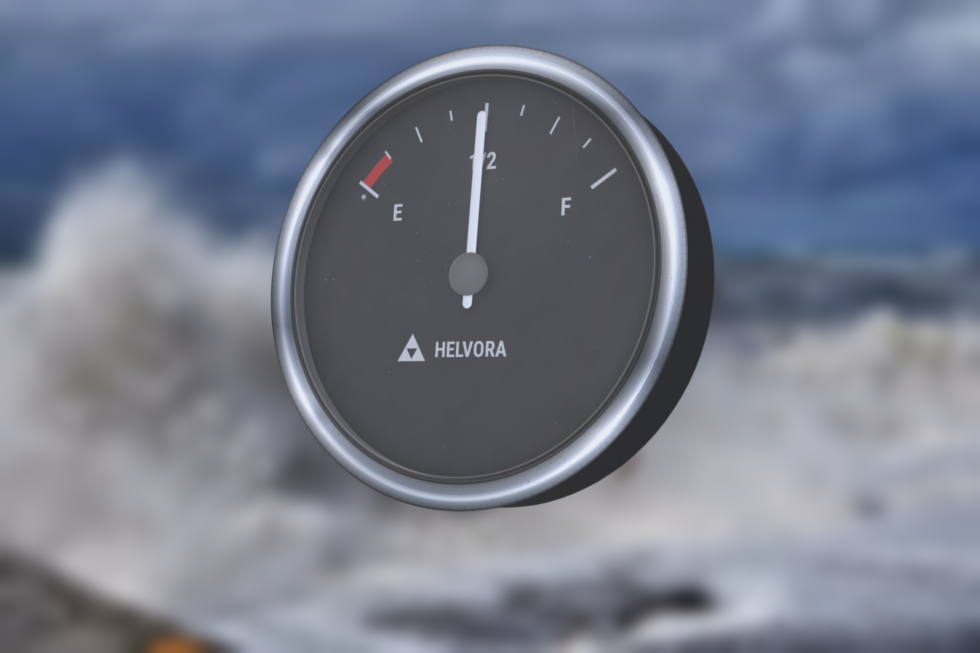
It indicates 0.5
